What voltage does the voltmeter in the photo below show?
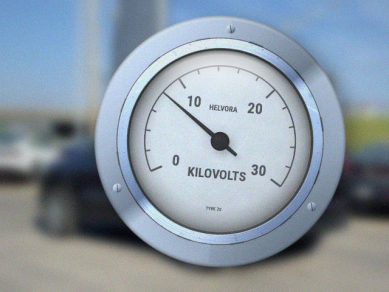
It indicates 8 kV
